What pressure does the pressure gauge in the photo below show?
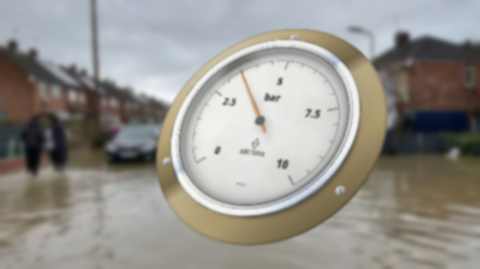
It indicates 3.5 bar
